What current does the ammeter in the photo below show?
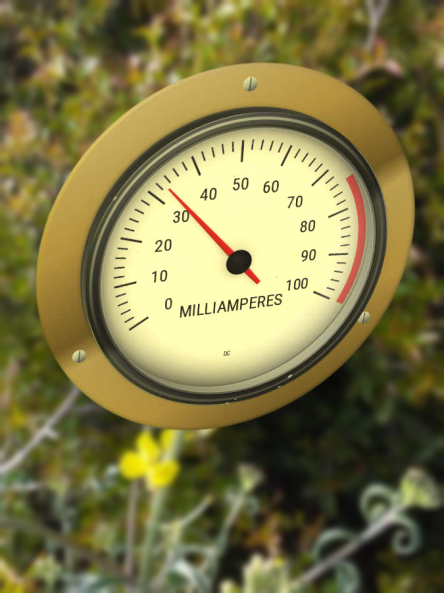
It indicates 33 mA
